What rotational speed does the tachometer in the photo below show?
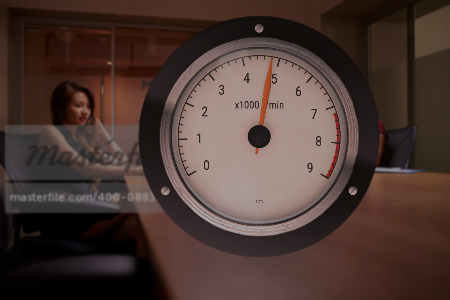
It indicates 4800 rpm
